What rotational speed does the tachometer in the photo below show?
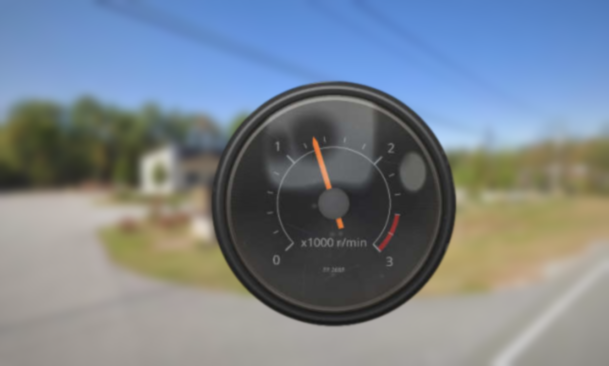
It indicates 1300 rpm
